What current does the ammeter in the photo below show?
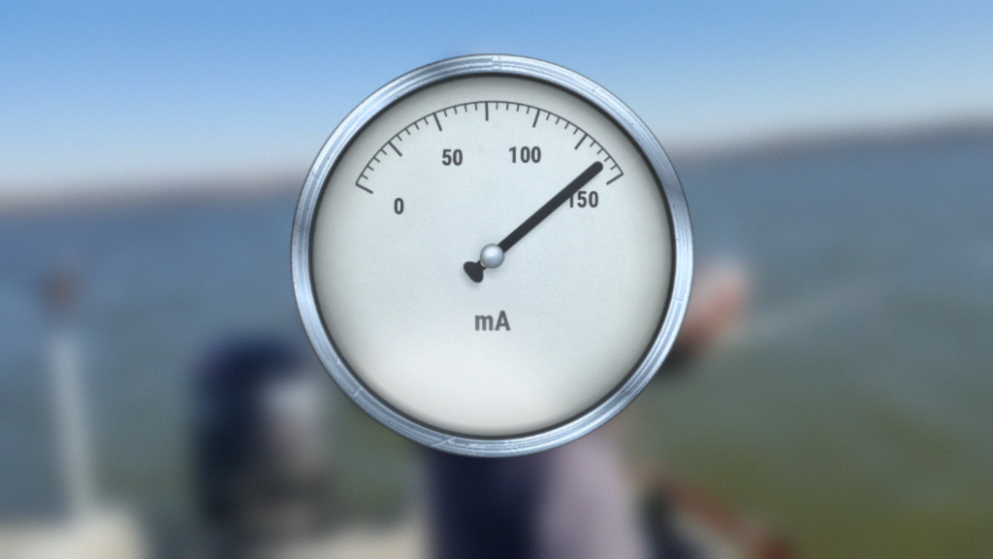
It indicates 140 mA
